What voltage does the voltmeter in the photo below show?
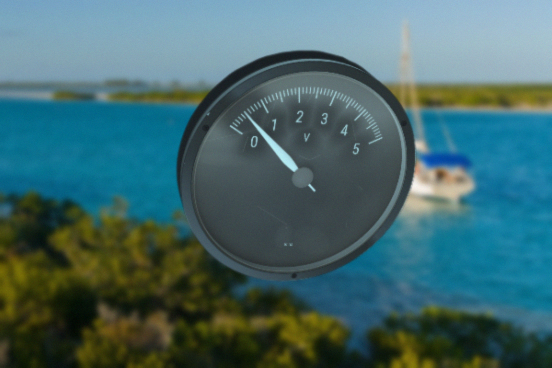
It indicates 0.5 V
